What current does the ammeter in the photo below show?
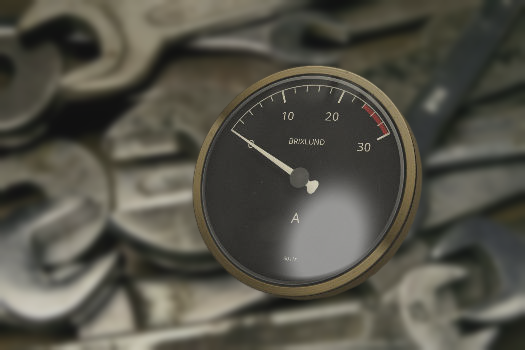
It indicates 0 A
